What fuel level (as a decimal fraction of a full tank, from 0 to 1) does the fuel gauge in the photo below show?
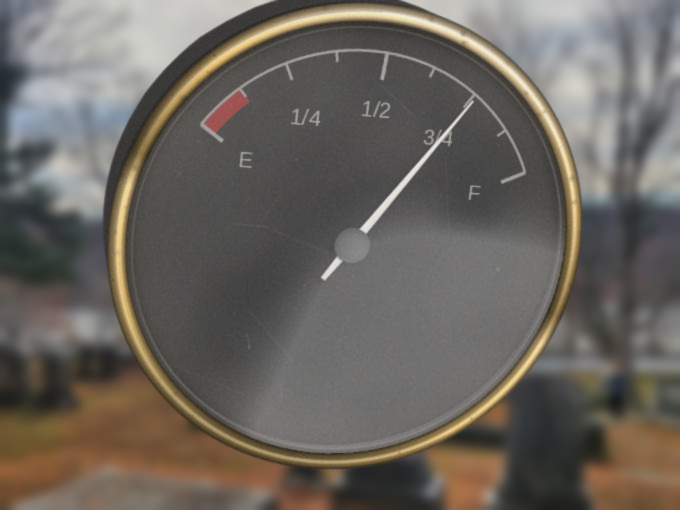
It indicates 0.75
